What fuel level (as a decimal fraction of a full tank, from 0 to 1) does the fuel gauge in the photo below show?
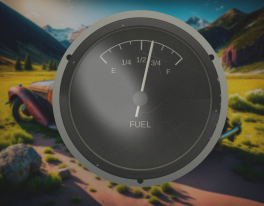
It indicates 0.625
